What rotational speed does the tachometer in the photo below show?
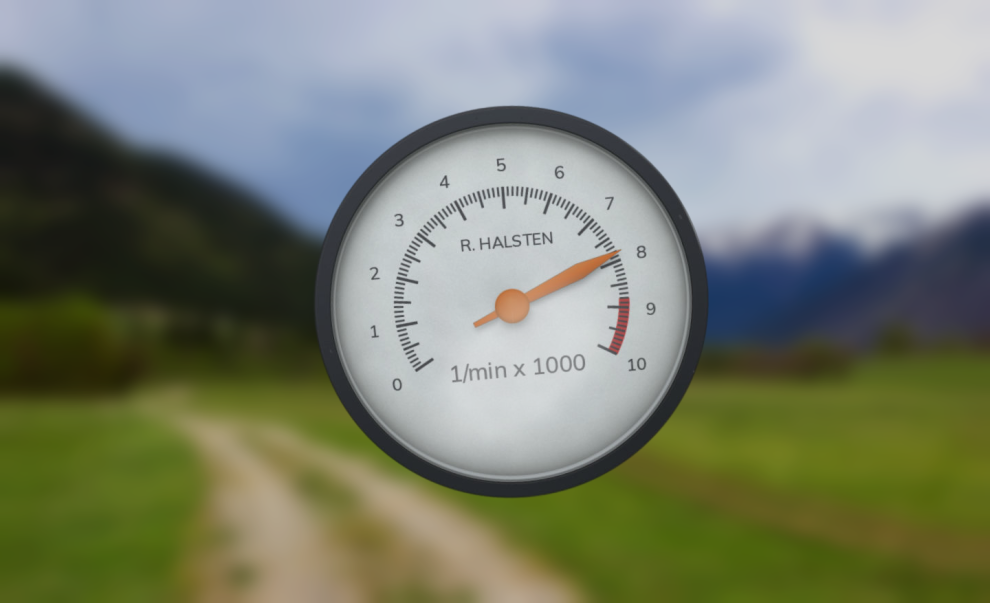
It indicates 7800 rpm
